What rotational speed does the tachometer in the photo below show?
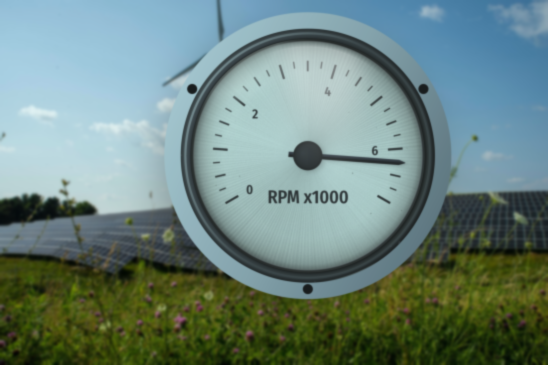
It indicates 6250 rpm
